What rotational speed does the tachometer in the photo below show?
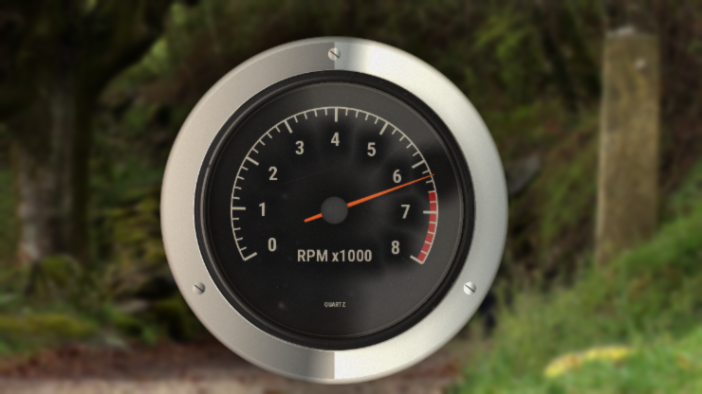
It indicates 6300 rpm
